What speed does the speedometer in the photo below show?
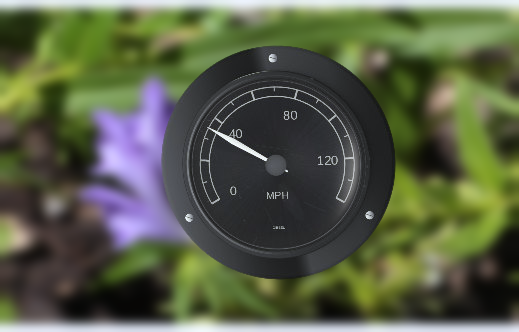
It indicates 35 mph
